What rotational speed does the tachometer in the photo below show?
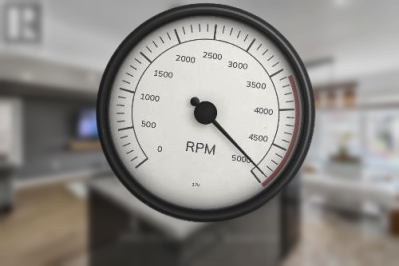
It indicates 4900 rpm
